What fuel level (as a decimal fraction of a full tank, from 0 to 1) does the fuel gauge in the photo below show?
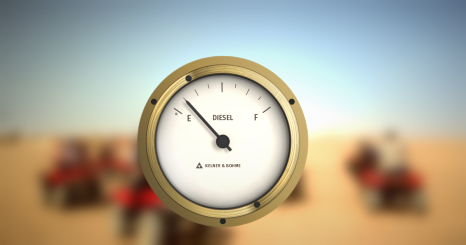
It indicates 0.125
